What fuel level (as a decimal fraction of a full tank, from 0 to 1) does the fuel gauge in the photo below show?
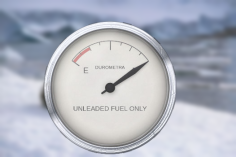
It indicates 1
